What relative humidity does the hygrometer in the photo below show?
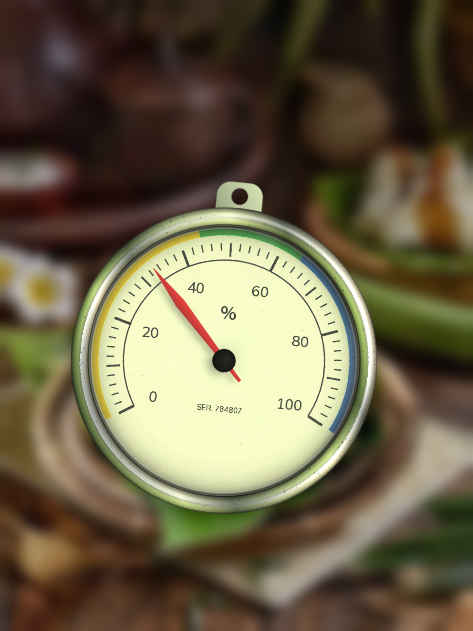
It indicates 33 %
